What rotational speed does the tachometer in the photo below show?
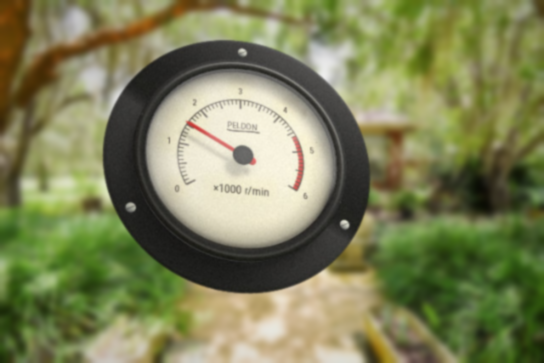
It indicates 1500 rpm
